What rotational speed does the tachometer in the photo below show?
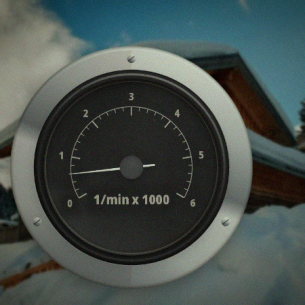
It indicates 600 rpm
